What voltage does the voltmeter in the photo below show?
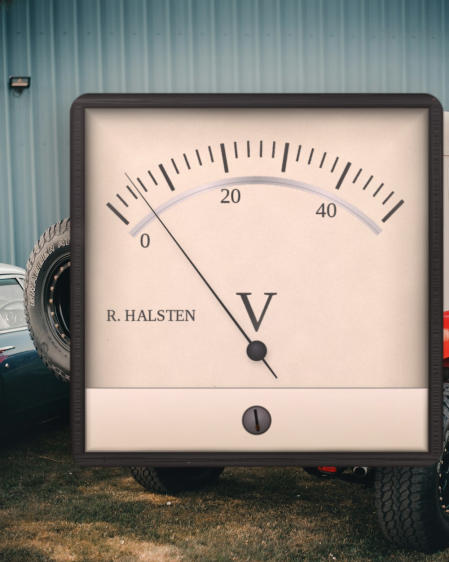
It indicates 5 V
